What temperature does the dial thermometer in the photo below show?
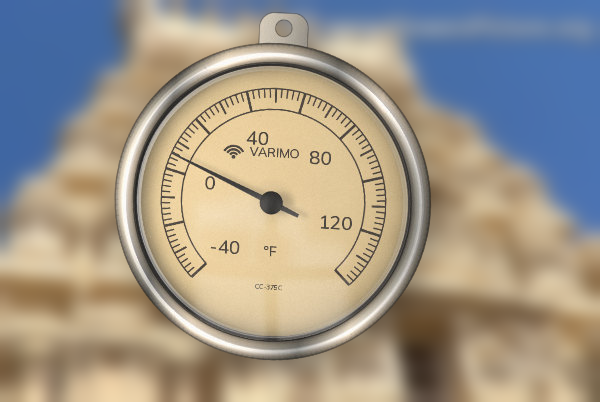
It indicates 6 °F
